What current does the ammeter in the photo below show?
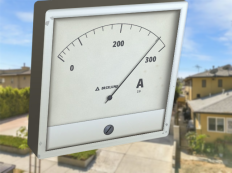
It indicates 280 A
